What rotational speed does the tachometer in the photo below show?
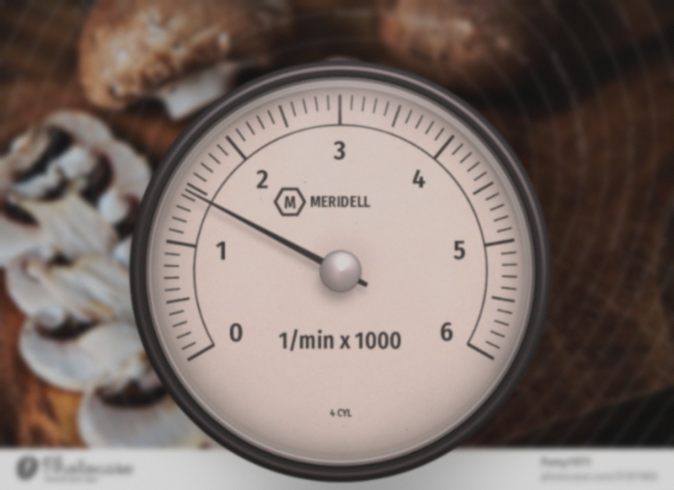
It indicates 1450 rpm
